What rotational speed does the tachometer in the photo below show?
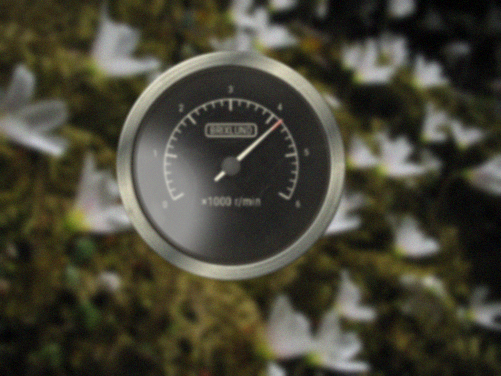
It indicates 4200 rpm
